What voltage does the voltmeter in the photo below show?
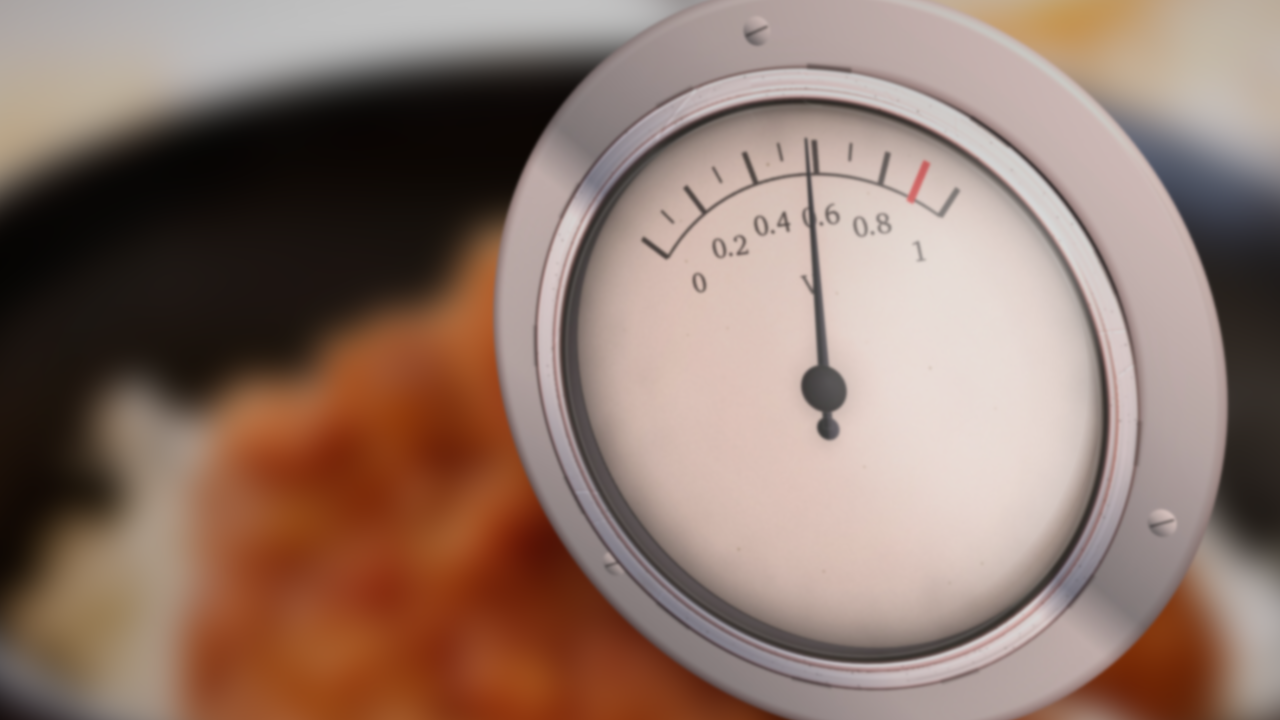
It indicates 0.6 V
